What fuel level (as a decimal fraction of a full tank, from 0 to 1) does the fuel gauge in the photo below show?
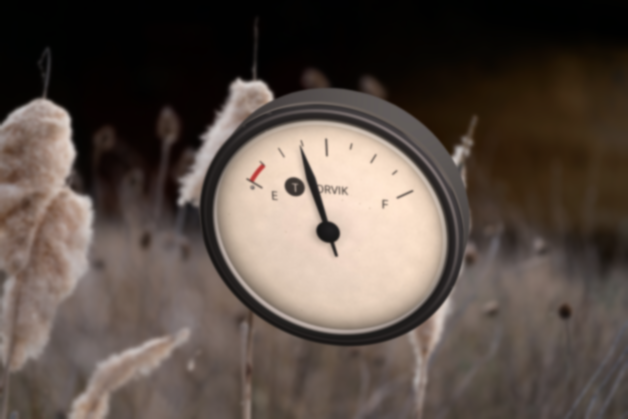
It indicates 0.375
